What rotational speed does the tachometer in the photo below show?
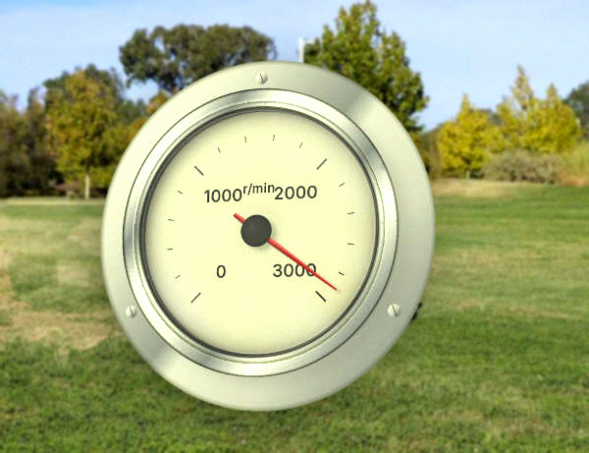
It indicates 2900 rpm
